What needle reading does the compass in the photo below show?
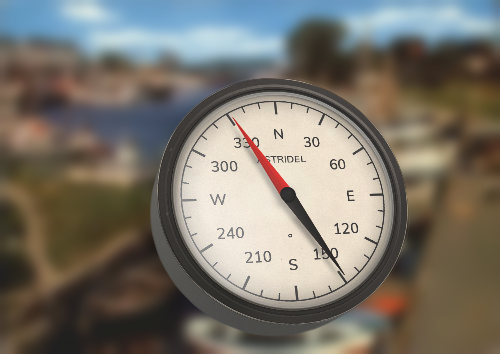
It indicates 330 °
